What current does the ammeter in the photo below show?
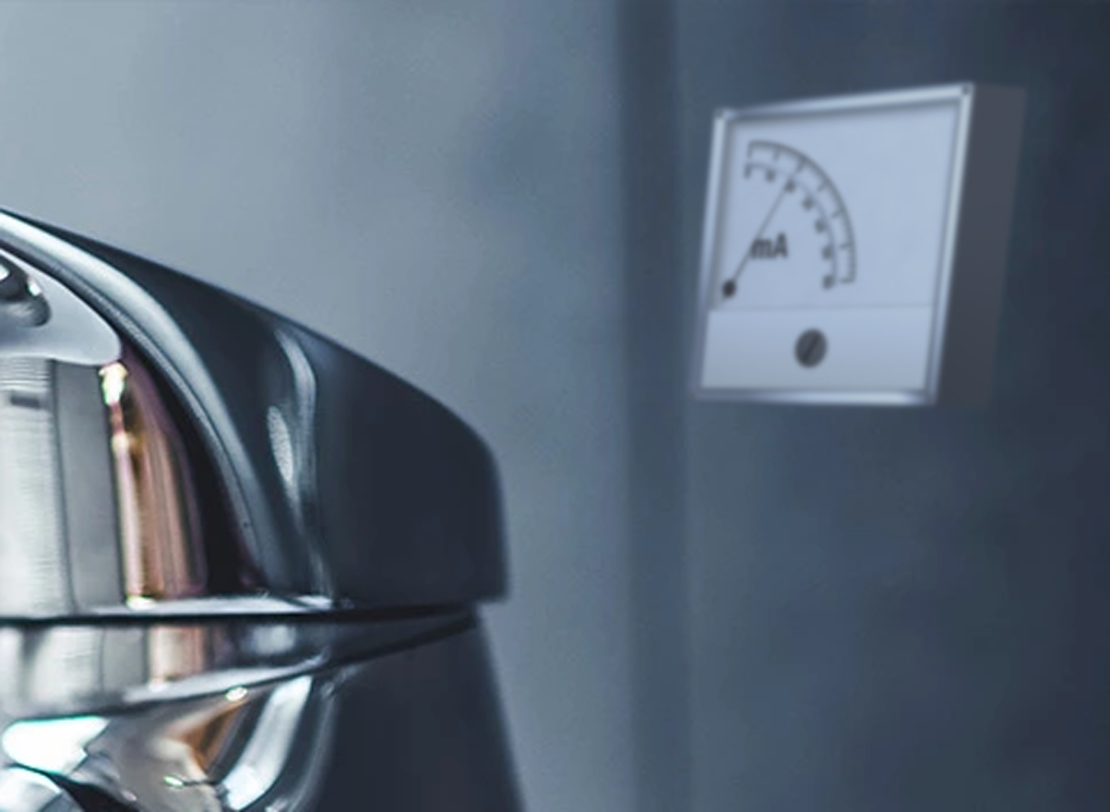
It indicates 20 mA
